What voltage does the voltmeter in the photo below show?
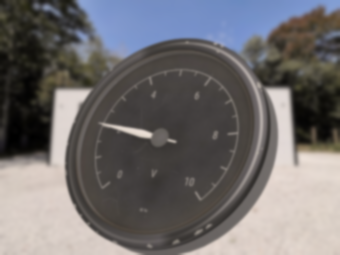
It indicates 2 V
